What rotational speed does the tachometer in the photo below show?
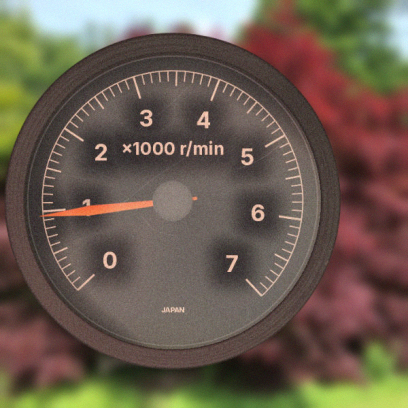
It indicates 950 rpm
